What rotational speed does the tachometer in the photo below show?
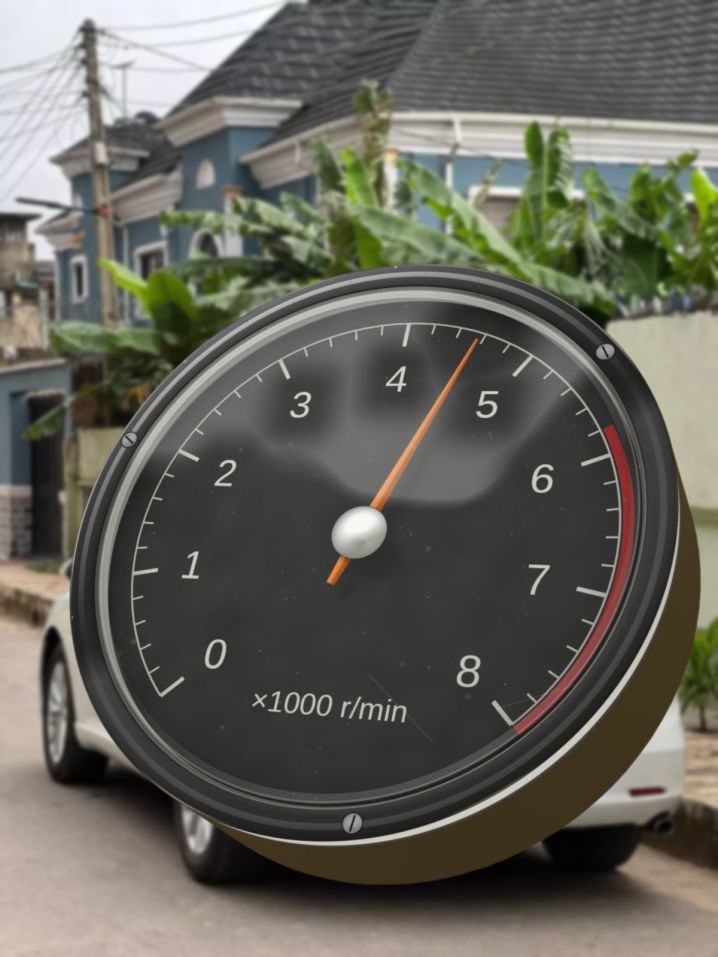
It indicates 4600 rpm
